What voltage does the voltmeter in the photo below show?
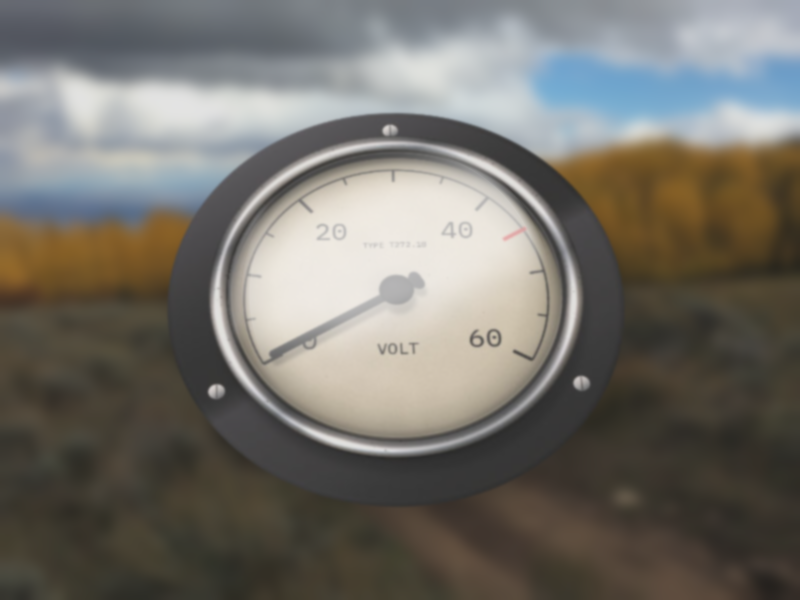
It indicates 0 V
